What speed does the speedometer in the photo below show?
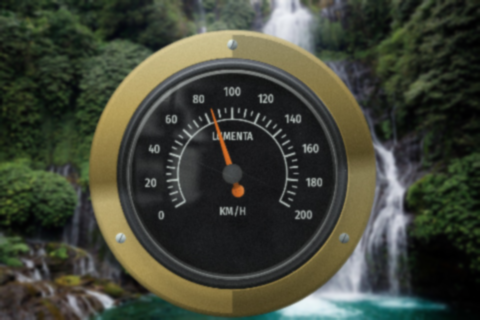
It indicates 85 km/h
